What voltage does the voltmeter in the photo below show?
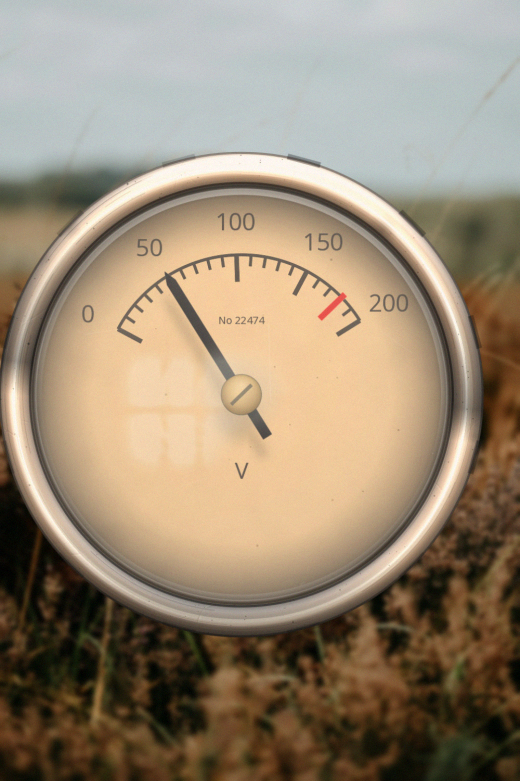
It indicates 50 V
